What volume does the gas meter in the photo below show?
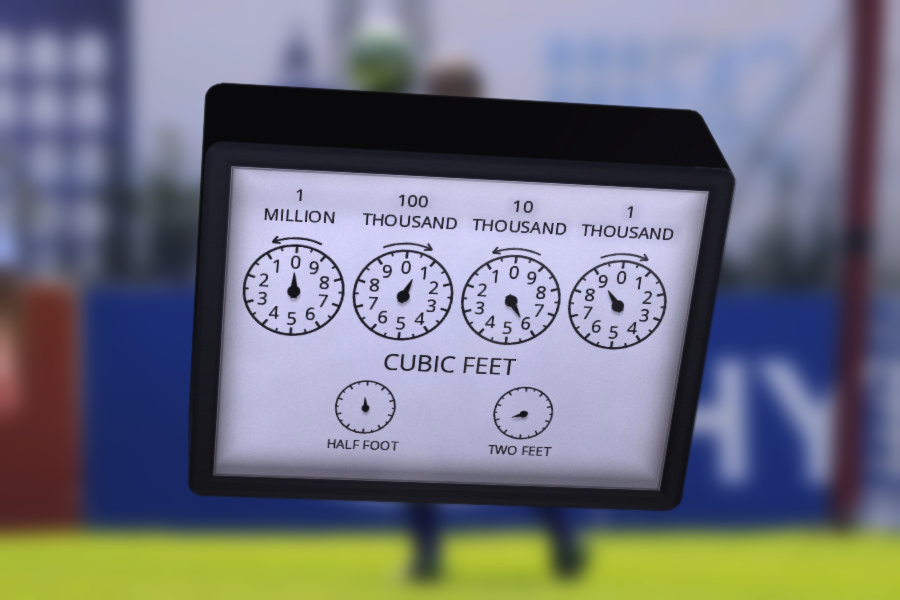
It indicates 5900 ft³
